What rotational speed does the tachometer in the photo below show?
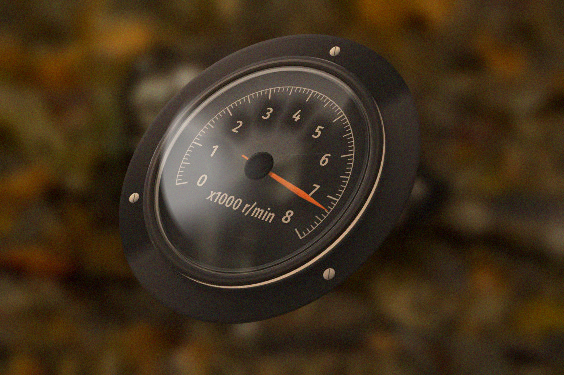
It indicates 7300 rpm
